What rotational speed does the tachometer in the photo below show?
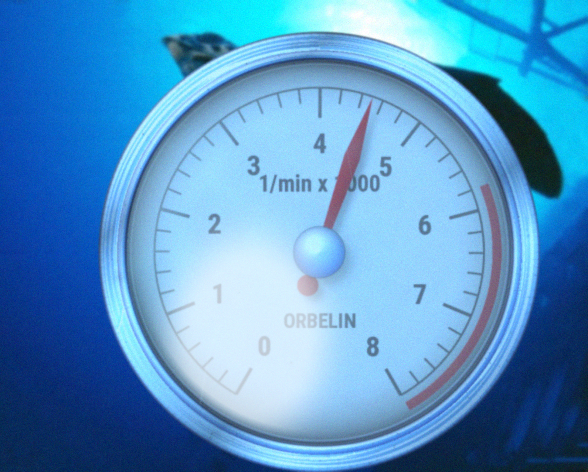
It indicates 4500 rpm
